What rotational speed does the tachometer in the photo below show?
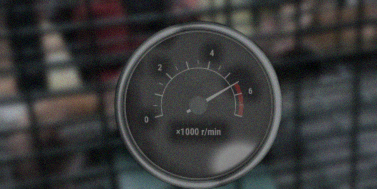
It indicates 5500 rpm
